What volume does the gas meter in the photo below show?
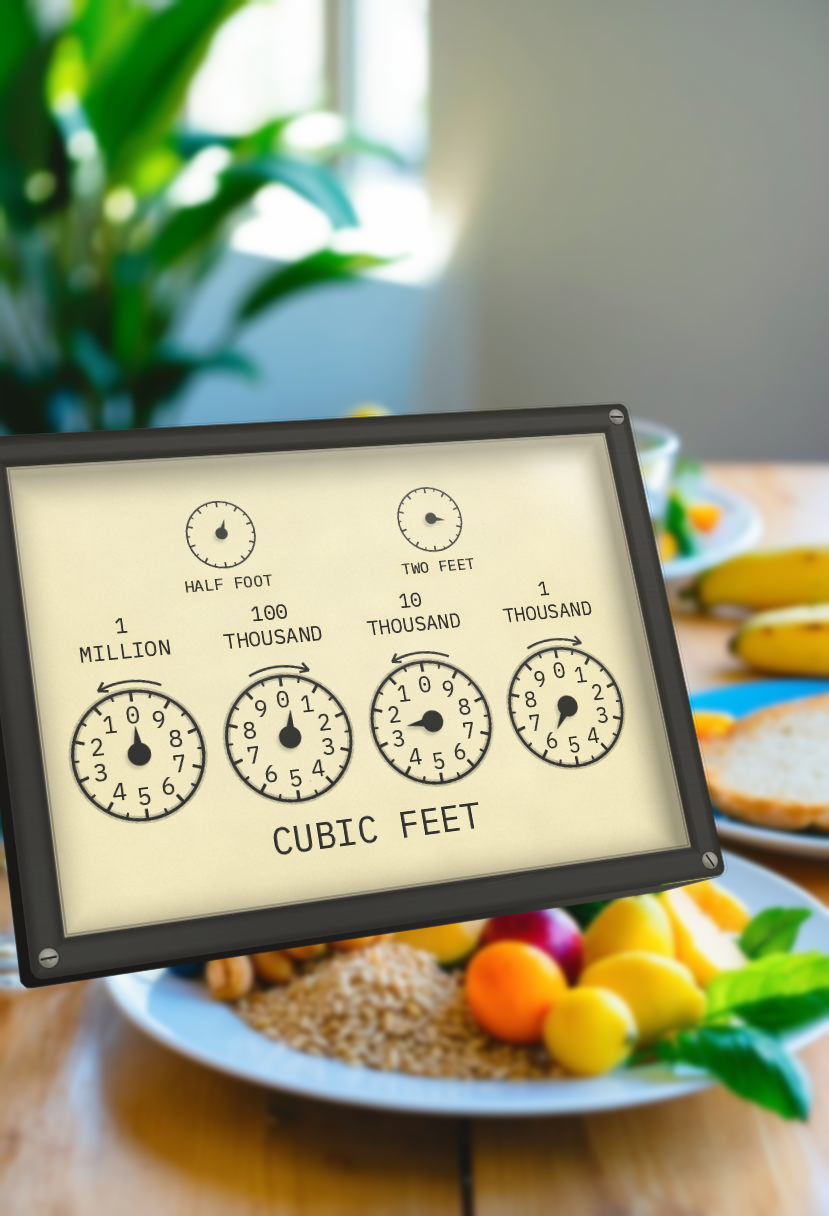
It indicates 2600 ft³
